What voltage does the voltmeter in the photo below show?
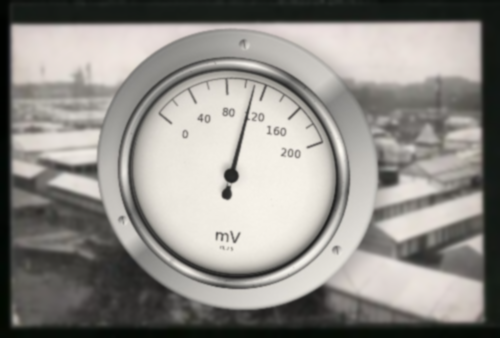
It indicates 110 mV
